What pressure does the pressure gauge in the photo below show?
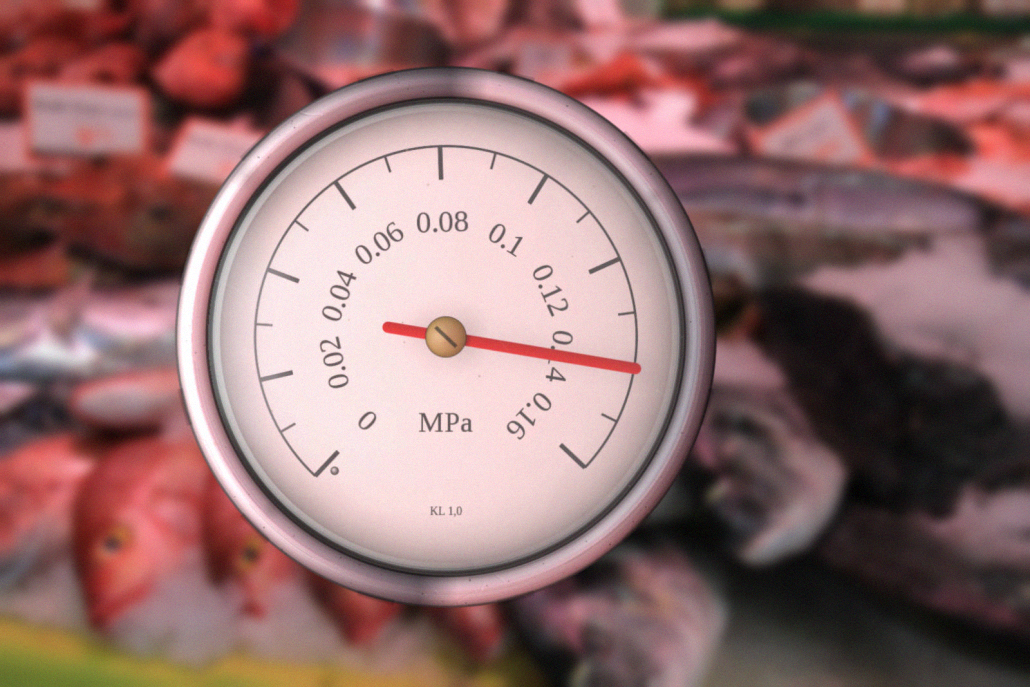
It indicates 0.14 MPa
